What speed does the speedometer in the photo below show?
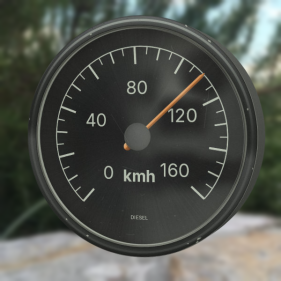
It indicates 110 km/h
